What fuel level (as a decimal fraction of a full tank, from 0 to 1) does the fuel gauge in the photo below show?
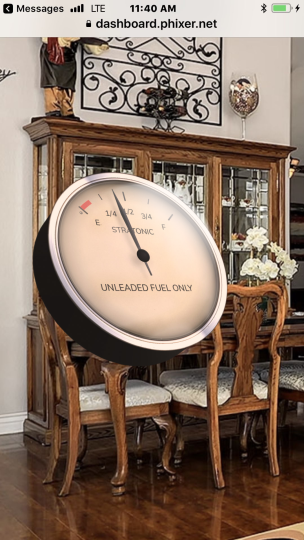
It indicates 0.375
